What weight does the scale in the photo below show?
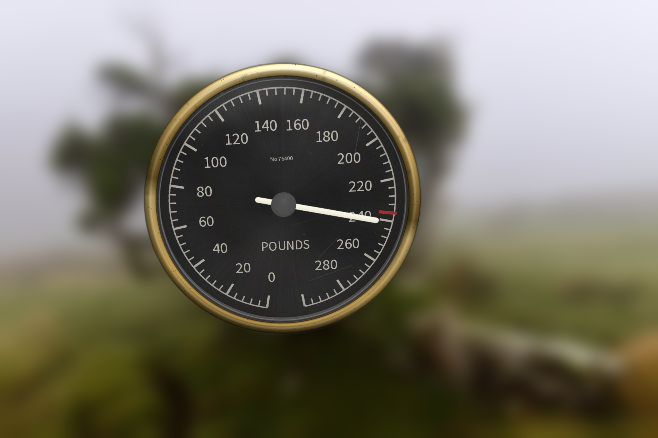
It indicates 240 lb
